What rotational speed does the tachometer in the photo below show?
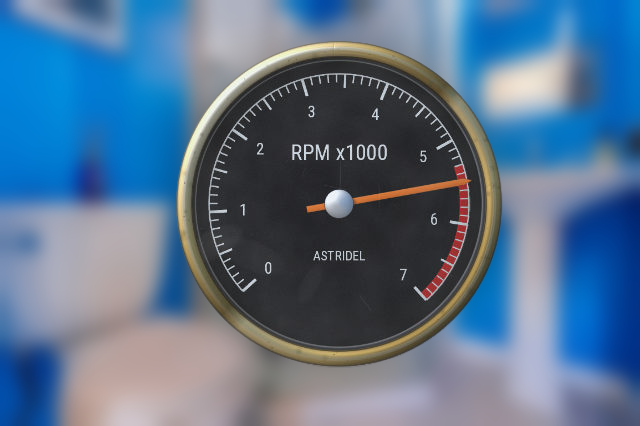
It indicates 5500 rpm
